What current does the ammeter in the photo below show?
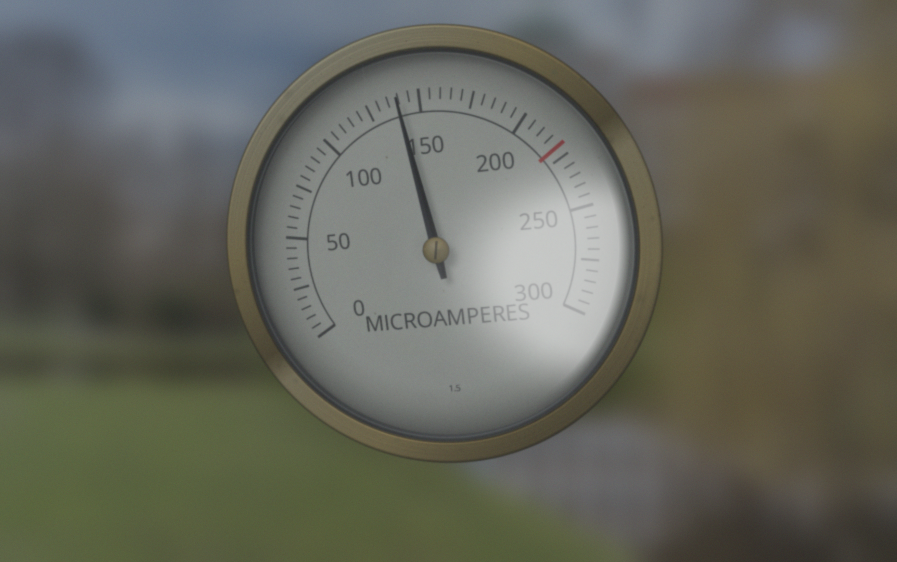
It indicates 140 µA
